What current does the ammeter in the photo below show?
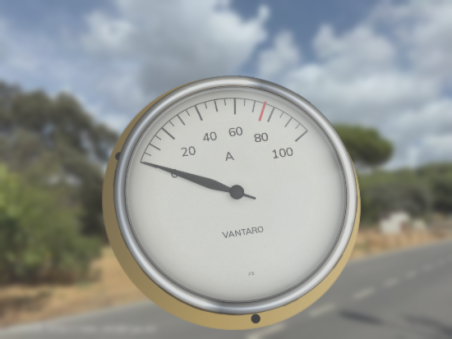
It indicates 0 A
